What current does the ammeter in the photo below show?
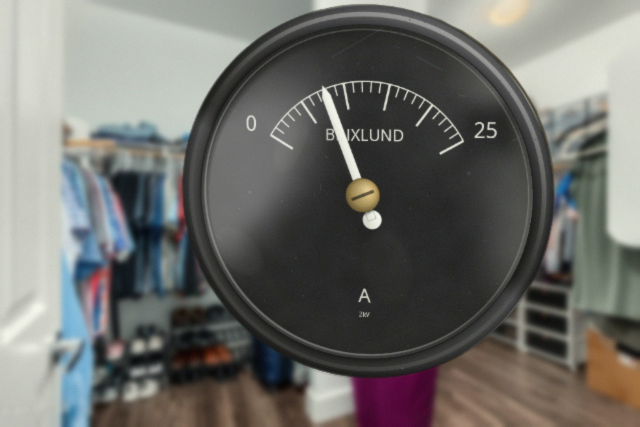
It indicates 8 A
